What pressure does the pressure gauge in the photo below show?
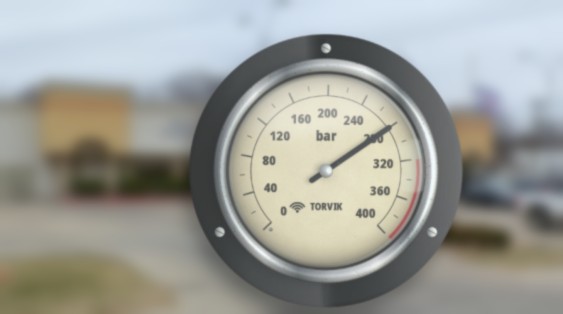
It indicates 280 bar
